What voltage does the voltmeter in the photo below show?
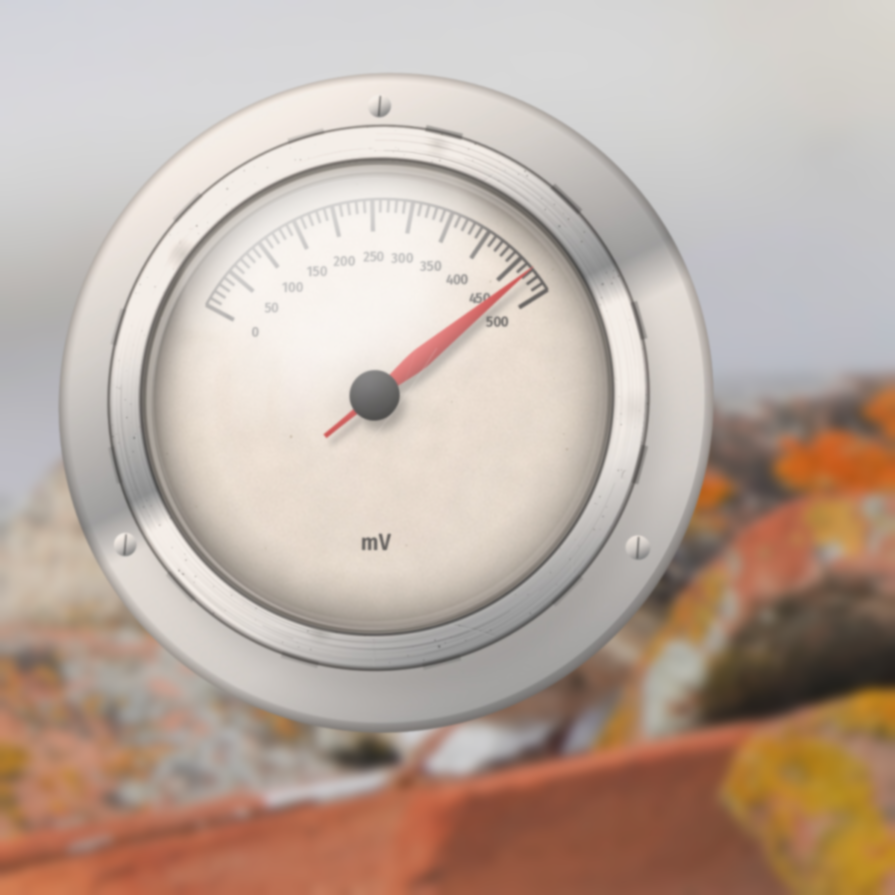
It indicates 470 mV
